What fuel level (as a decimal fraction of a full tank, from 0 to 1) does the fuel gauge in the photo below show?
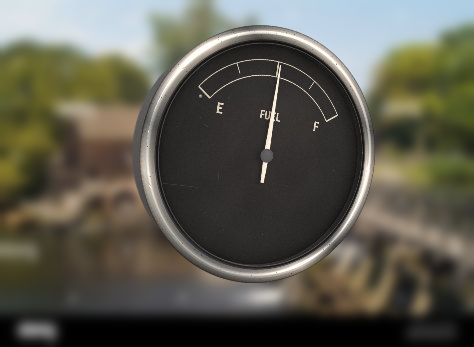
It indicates 0.5
